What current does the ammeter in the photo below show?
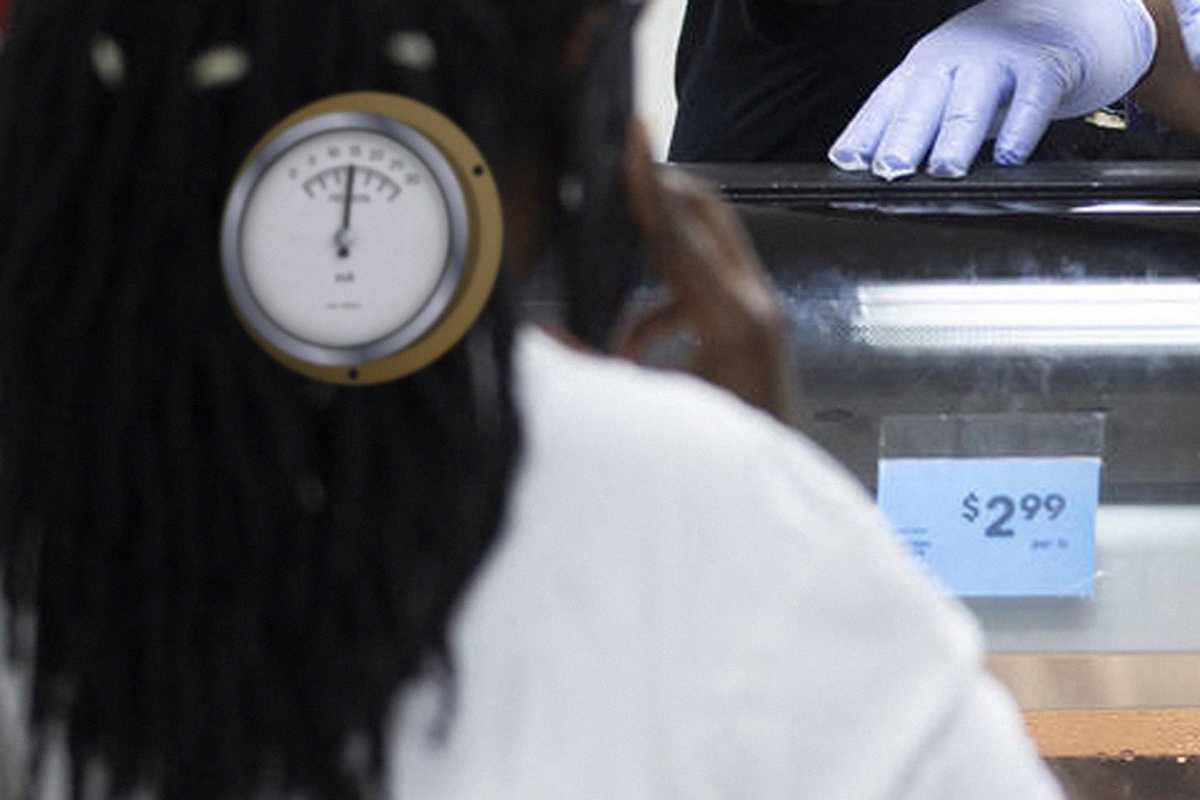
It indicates 15 mA
